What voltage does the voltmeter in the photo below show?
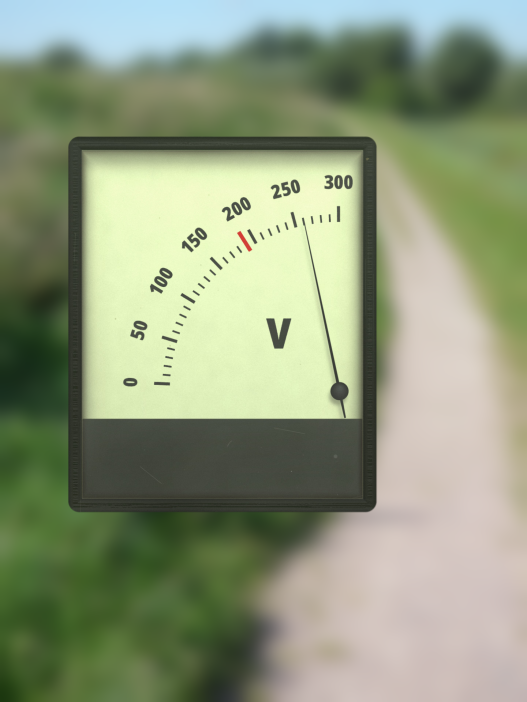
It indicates 260 V
